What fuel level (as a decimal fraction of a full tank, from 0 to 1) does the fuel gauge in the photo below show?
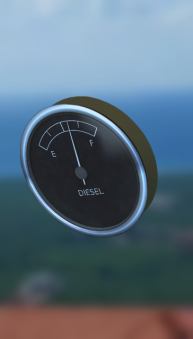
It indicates 0.625
